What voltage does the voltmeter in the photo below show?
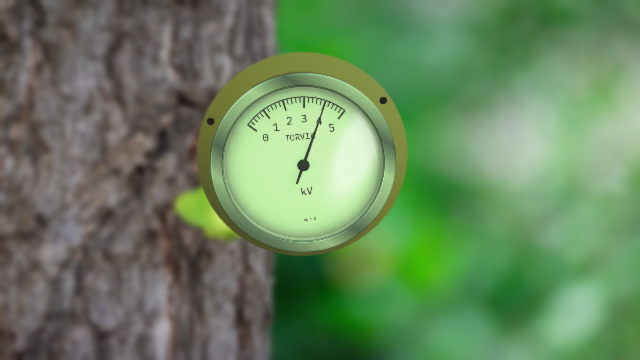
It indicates 4 kV
